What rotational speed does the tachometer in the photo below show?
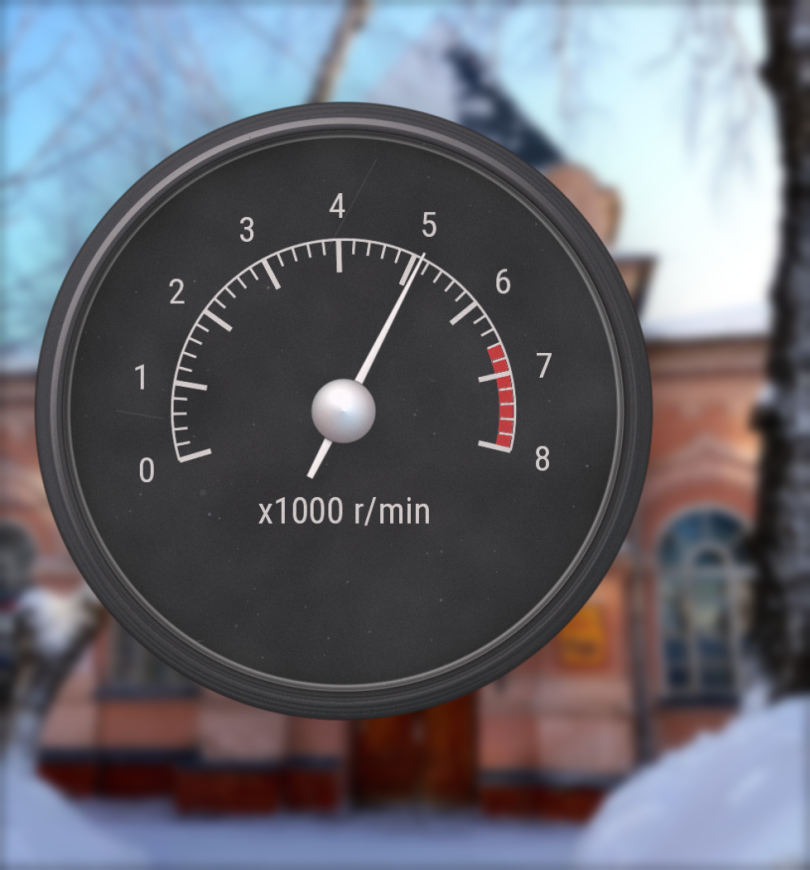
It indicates 5100 rpm
